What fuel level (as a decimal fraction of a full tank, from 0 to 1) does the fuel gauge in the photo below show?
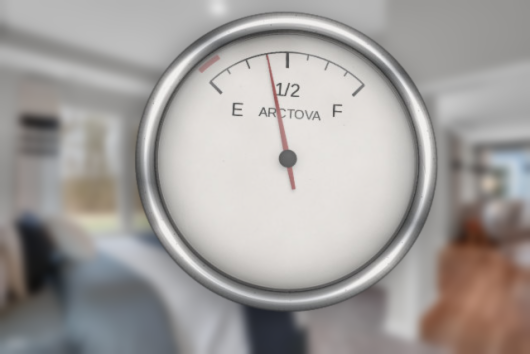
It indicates 0.375
